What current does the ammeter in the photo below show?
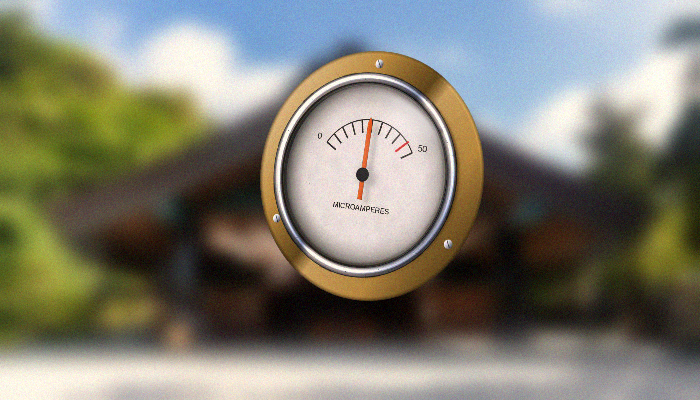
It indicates 25 µA
